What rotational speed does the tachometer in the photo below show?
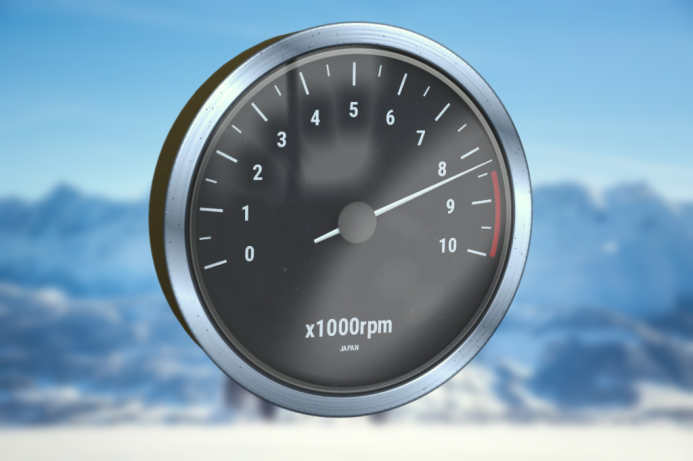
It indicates 8250 rpm
